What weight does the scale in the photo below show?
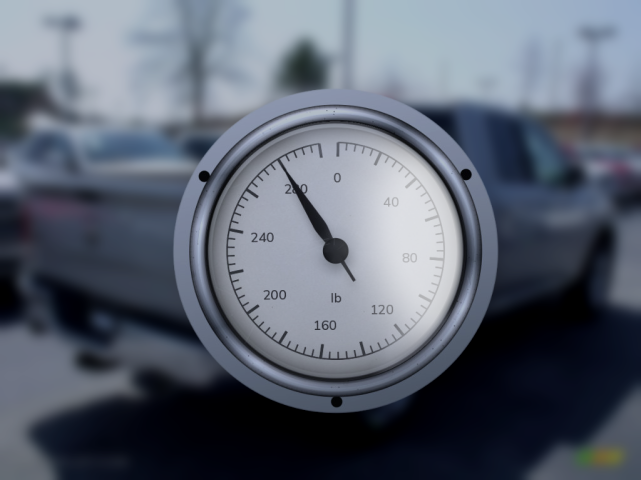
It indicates 280 lb
